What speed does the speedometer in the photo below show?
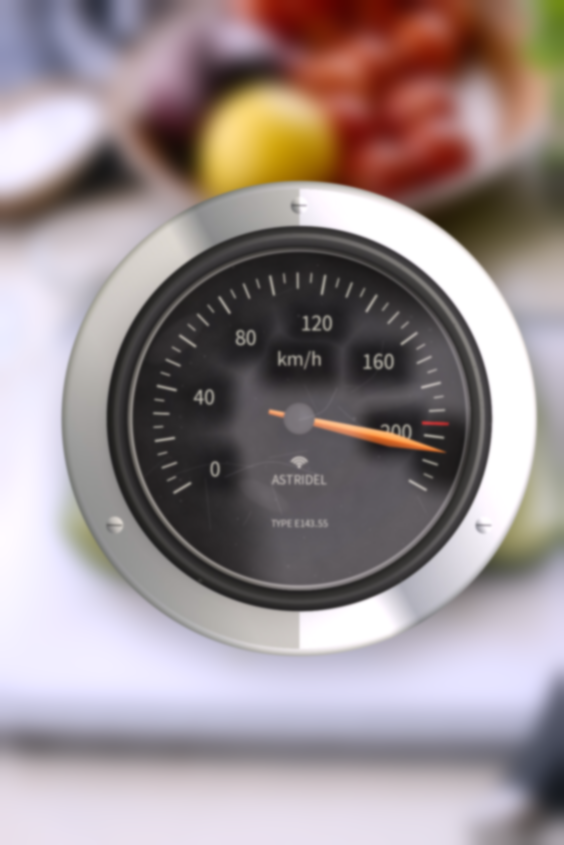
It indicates 205 km/h
